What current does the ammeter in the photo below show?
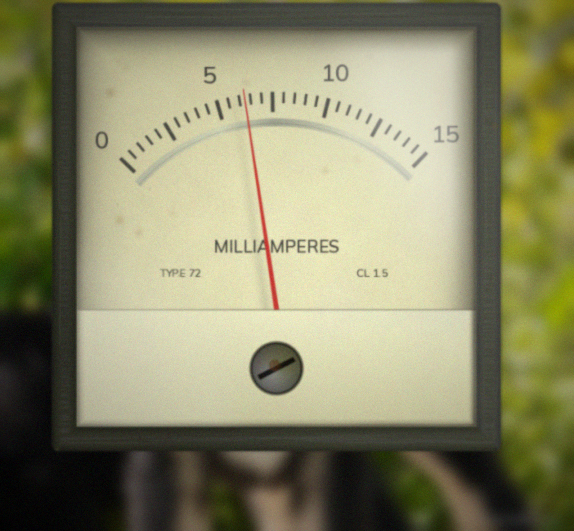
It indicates 6.25 mA
